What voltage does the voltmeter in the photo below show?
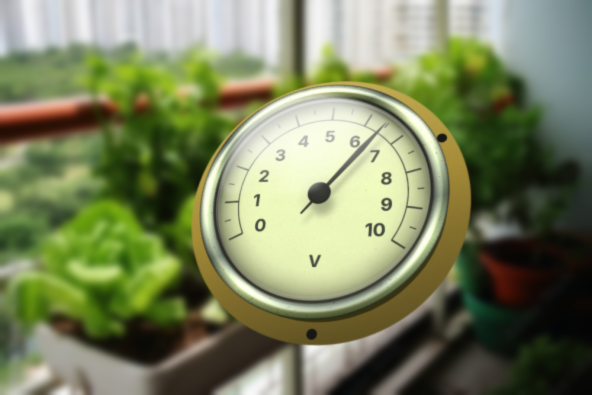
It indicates 6.5 V
